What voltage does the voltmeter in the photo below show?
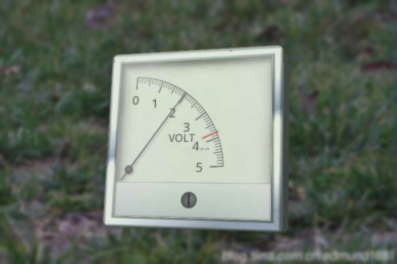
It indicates 2 V
